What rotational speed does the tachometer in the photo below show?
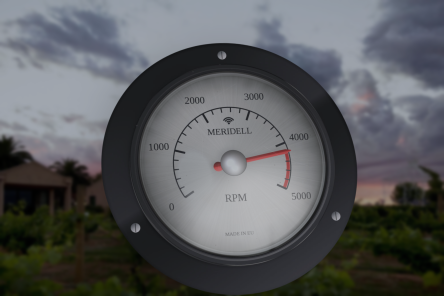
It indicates 4200 rpm
